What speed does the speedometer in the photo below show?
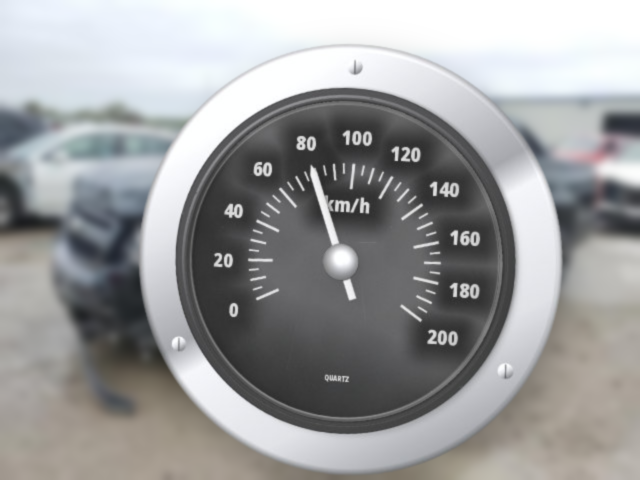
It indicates 80 km/h
